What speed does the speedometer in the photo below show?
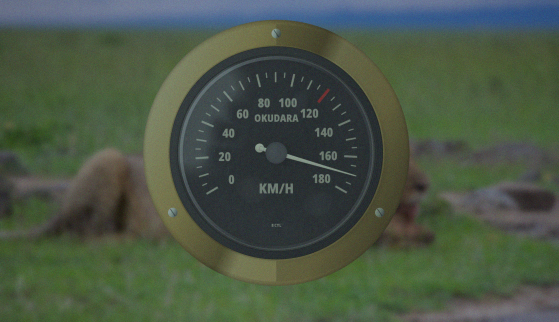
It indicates 170 km/h
